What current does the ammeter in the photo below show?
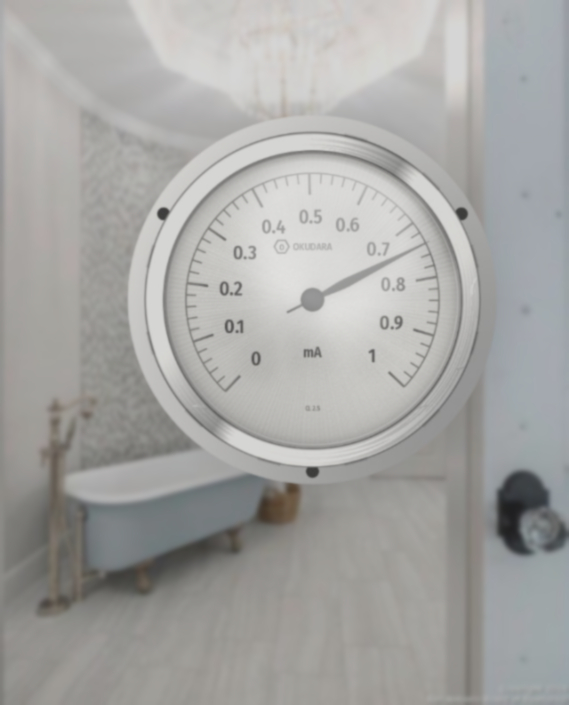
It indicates 0.74 mA
